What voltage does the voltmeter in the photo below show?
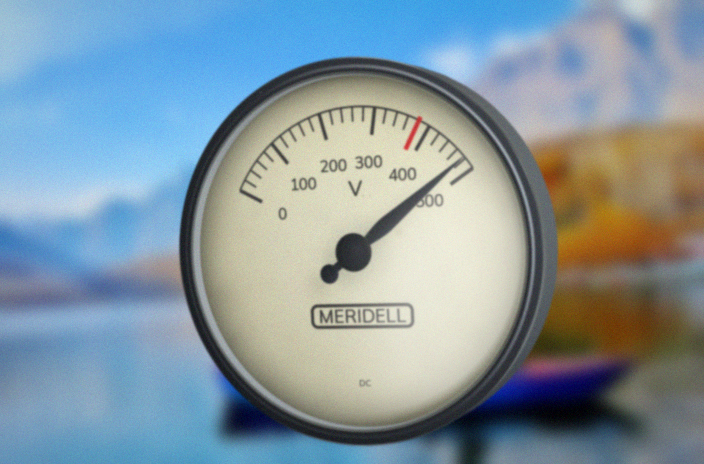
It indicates 480 V
